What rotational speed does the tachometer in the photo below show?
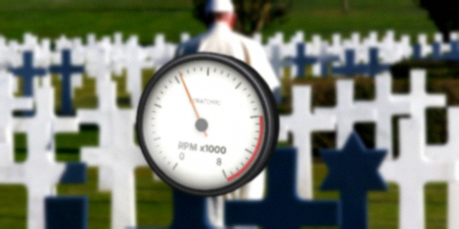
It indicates 3200 rpm
